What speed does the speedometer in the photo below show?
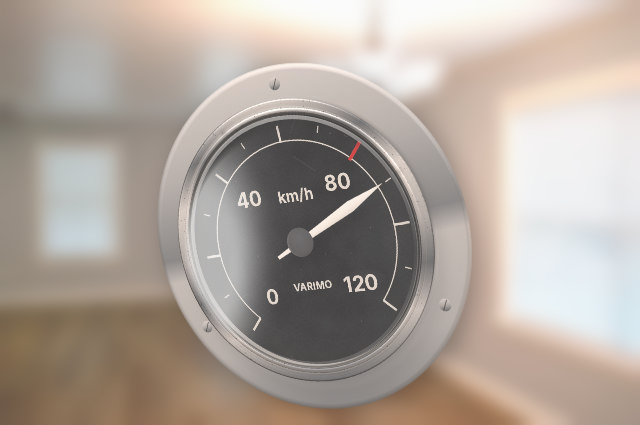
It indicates 90 km/h
